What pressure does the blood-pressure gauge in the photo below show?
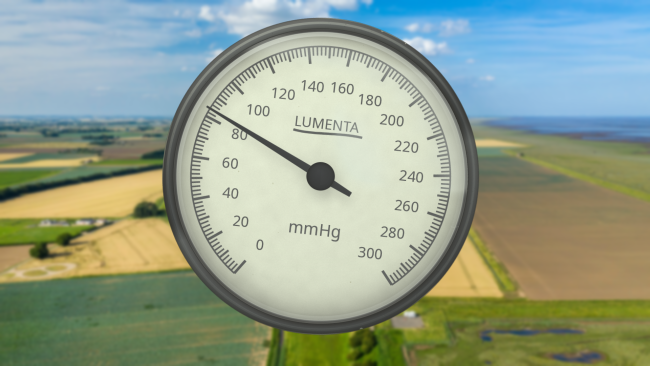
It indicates 84 mmHg
